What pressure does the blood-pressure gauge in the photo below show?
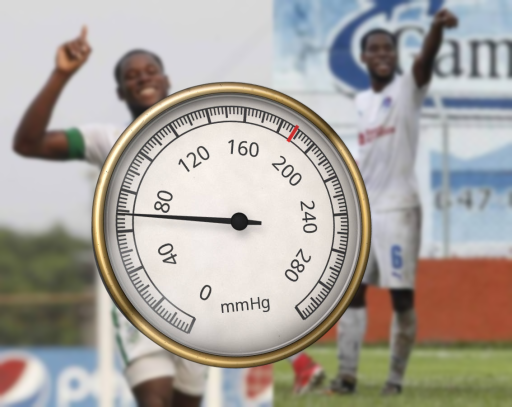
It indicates 68 mmHg
